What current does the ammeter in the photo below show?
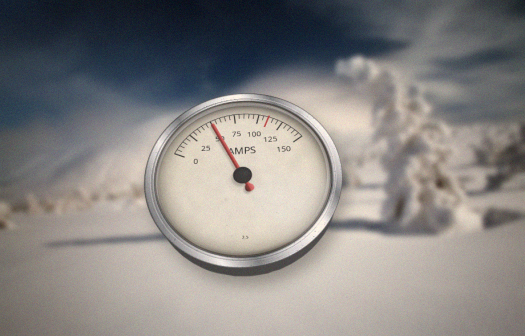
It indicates 50 A
